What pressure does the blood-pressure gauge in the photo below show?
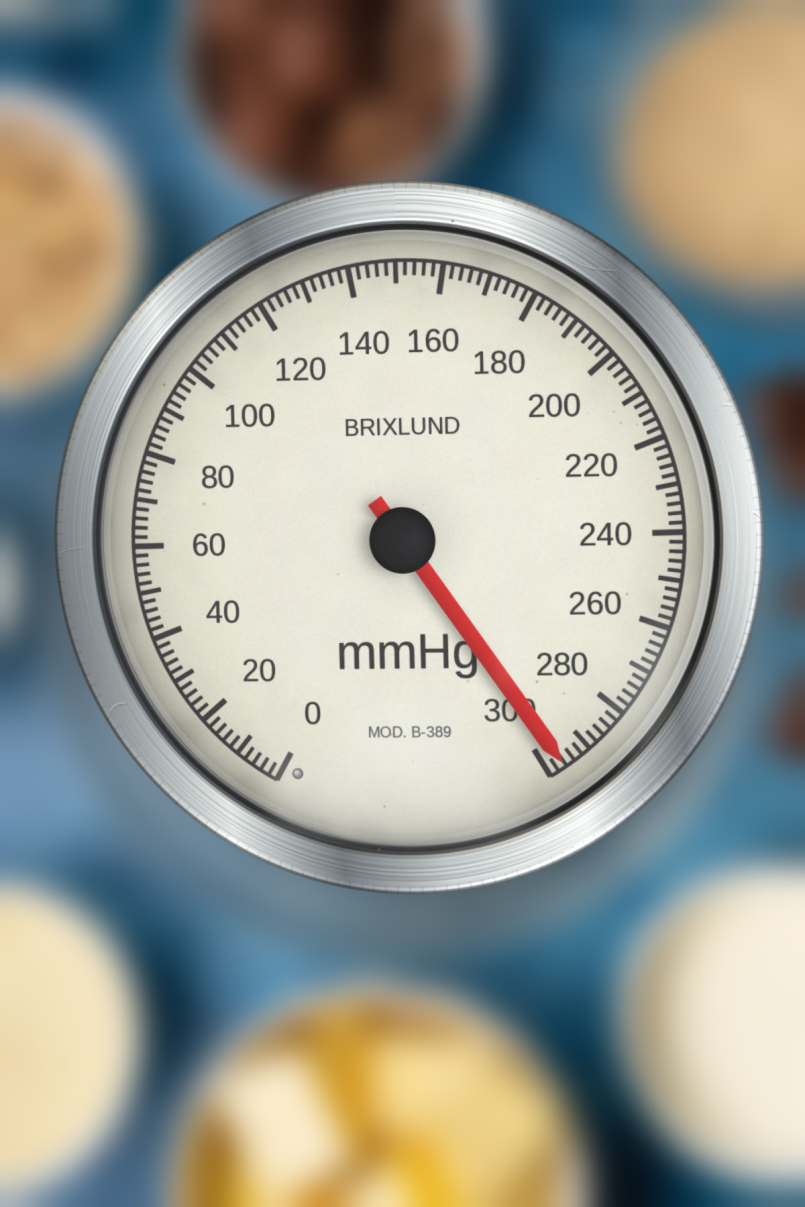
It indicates 296 mmHg
